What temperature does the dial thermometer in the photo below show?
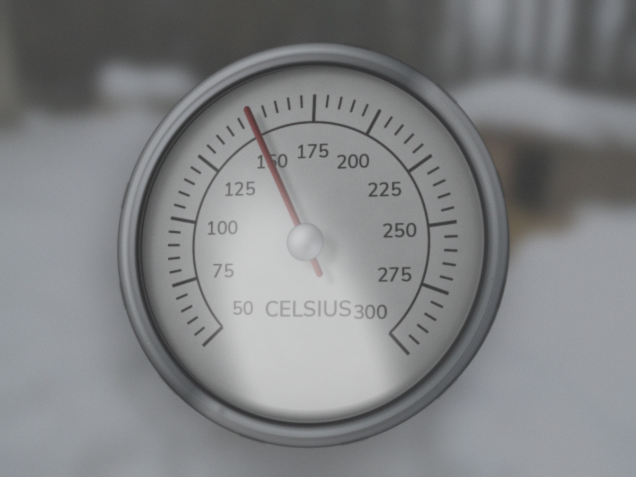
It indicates 150 °C
